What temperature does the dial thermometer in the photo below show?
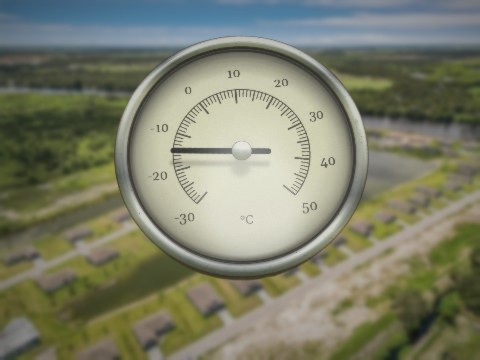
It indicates -15 °C
